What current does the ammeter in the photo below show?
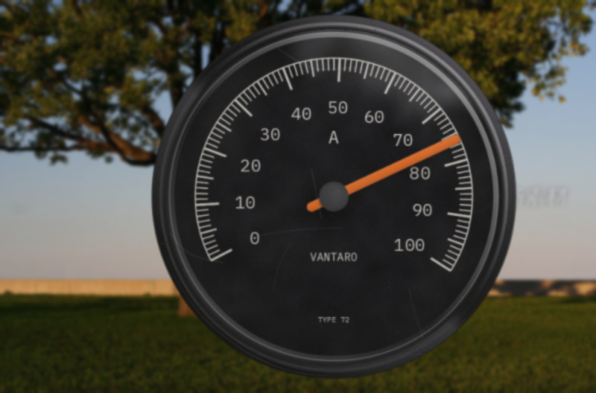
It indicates 76 A
